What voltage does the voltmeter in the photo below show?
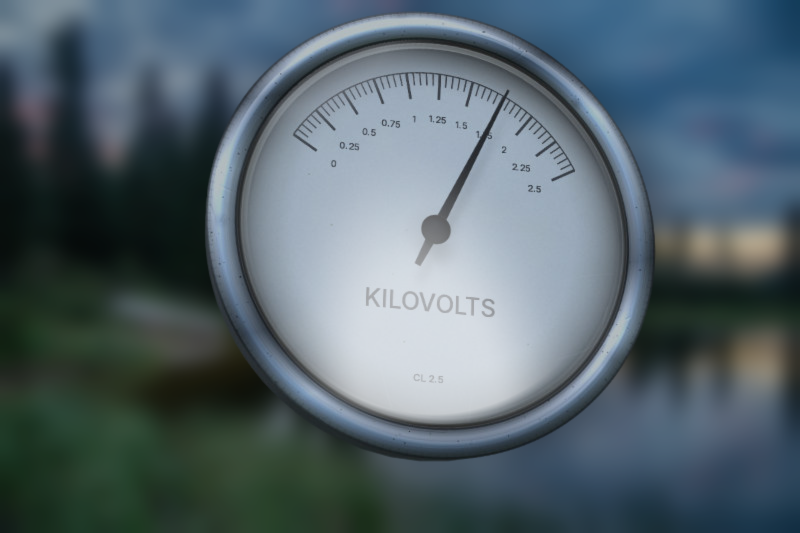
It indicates 1.75 kV
